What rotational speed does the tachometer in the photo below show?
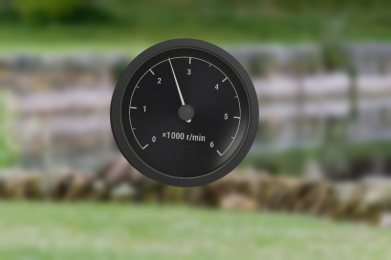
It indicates 2500 rpm
